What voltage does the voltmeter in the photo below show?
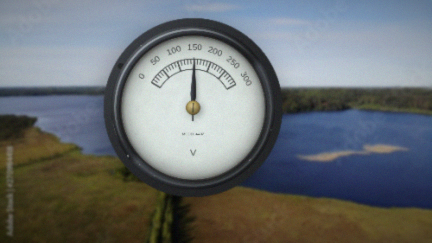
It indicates 150 V
